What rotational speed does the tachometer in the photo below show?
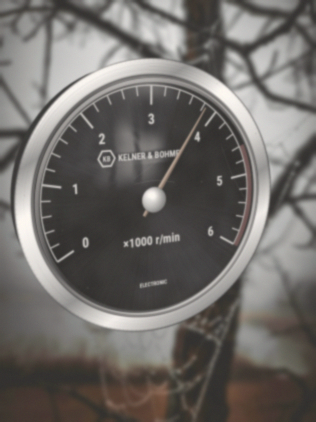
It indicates 3800 rpm
